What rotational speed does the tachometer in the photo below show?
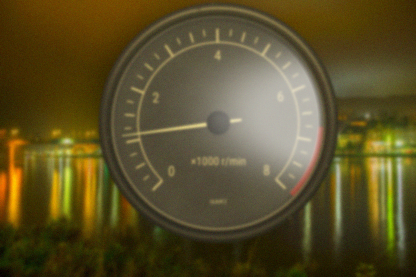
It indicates 1125 rpm
